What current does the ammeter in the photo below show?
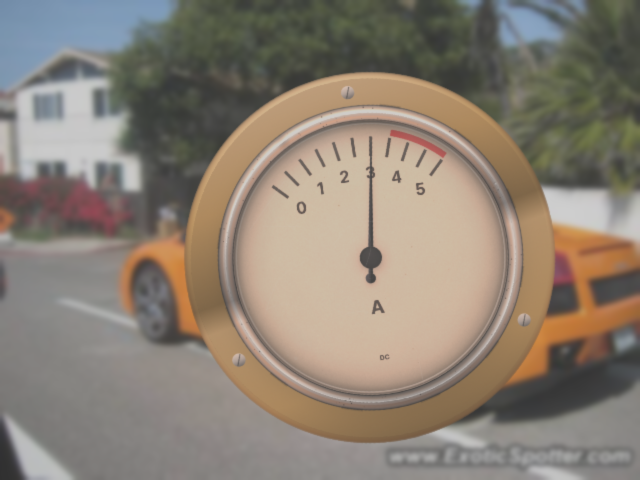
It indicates 3 A
